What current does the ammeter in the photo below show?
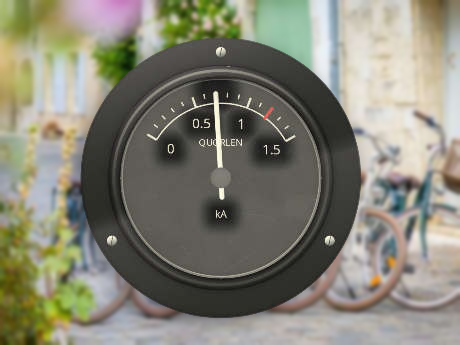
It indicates 0.7 kA
